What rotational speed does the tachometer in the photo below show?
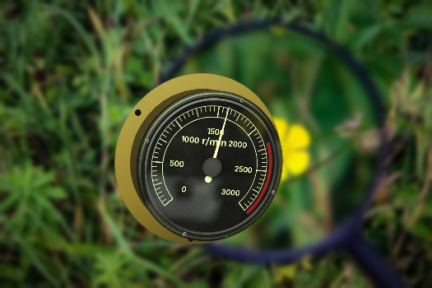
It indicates 1600 rpm
